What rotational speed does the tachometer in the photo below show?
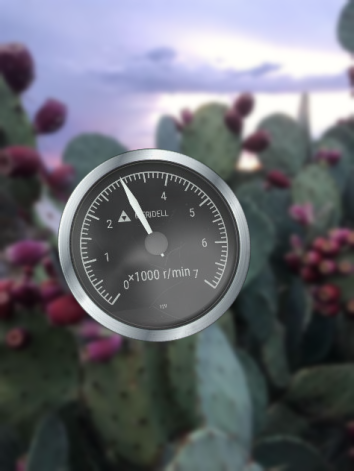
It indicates 3000 rpm
